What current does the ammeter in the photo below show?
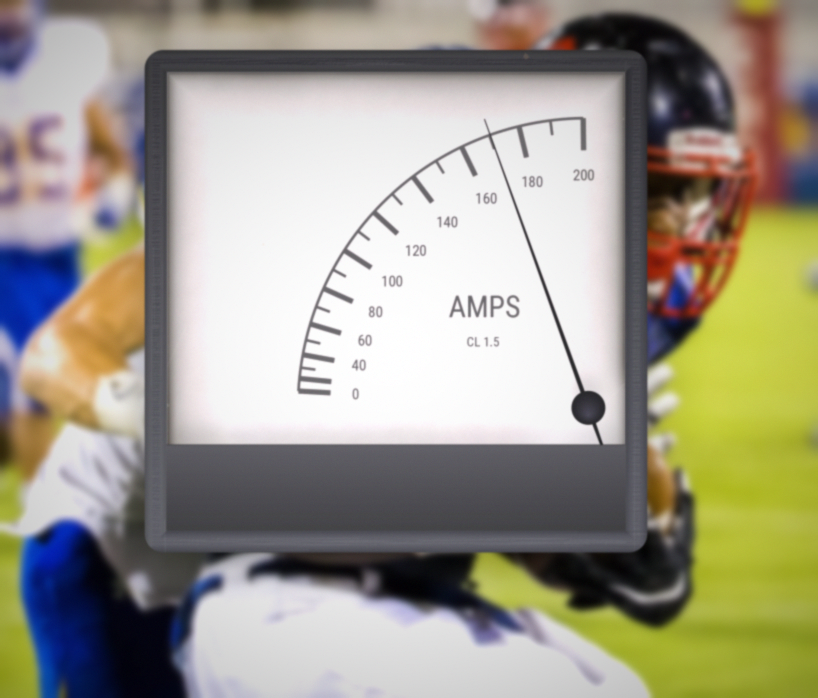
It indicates 170 A
